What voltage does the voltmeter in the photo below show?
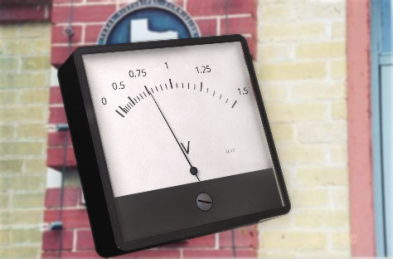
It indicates 0.75 V
